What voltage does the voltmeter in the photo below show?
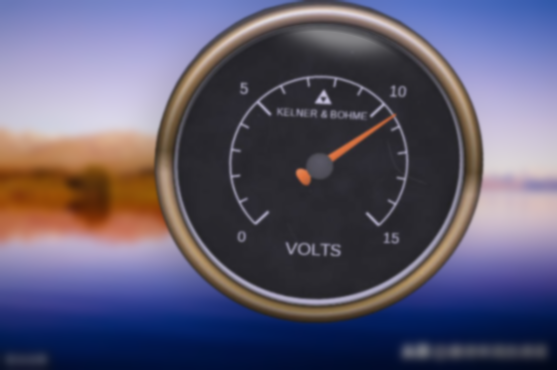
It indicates 10.5 V
